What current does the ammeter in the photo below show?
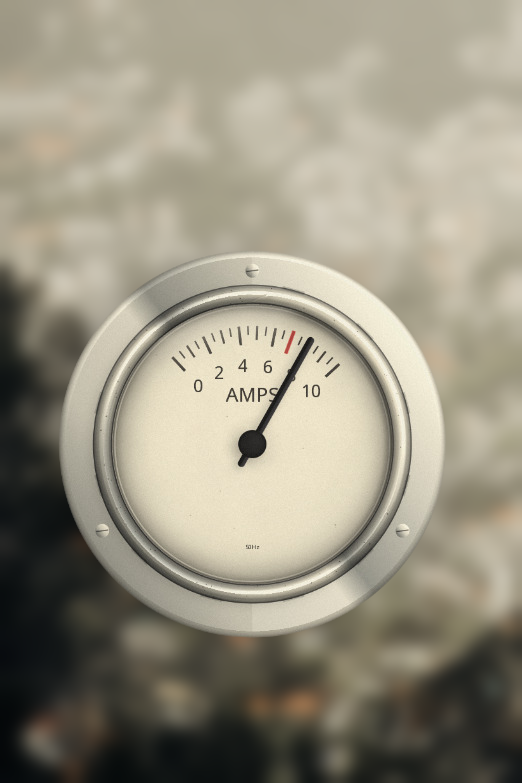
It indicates 8 A
